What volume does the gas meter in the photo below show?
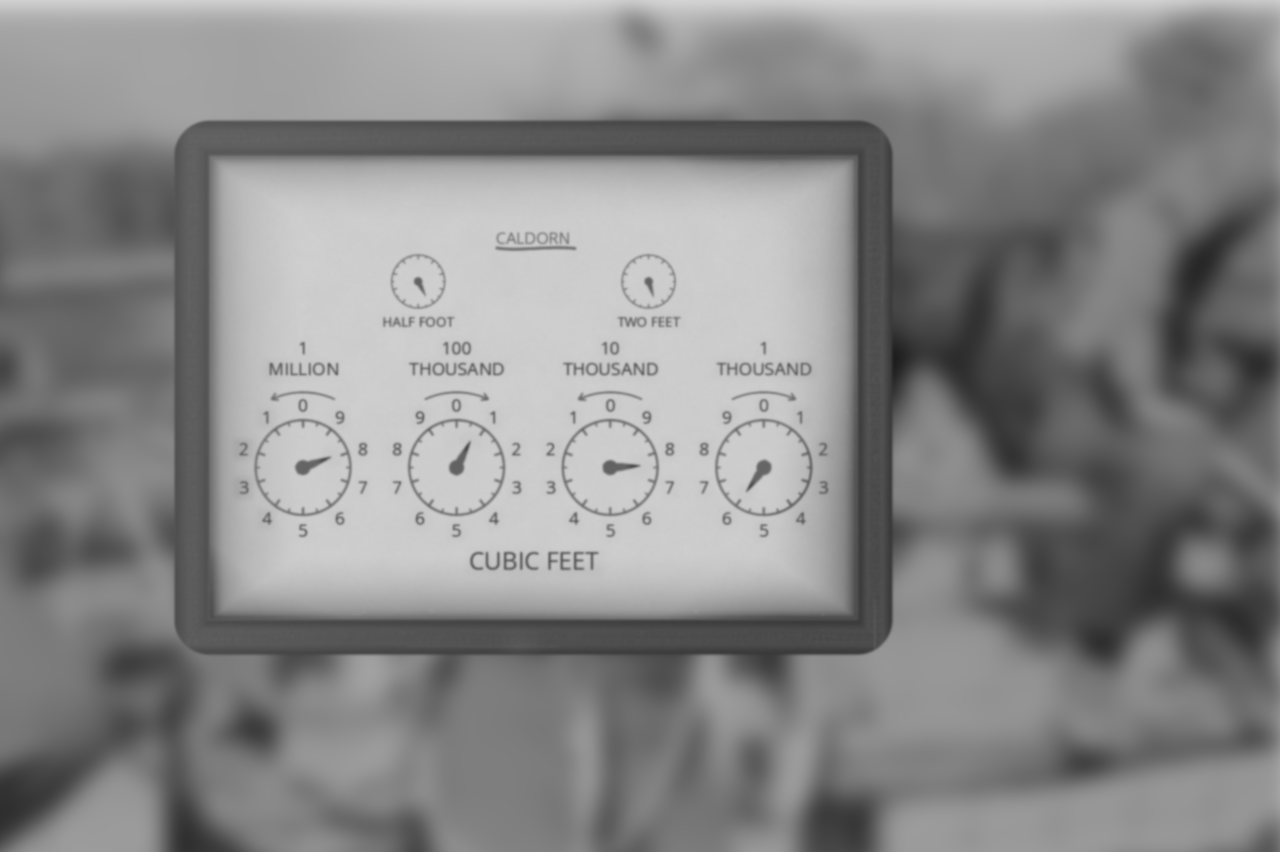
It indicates 807600 ft³
